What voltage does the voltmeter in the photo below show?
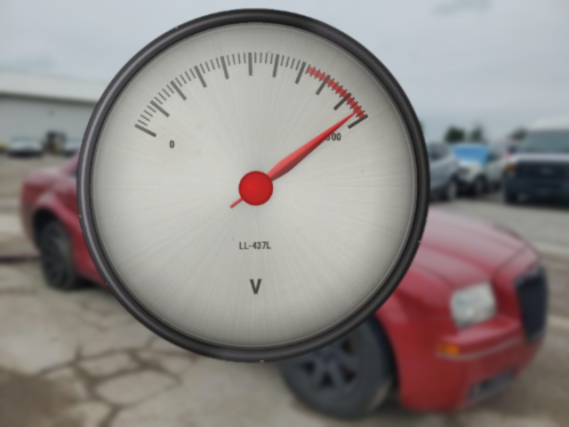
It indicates 480 V
